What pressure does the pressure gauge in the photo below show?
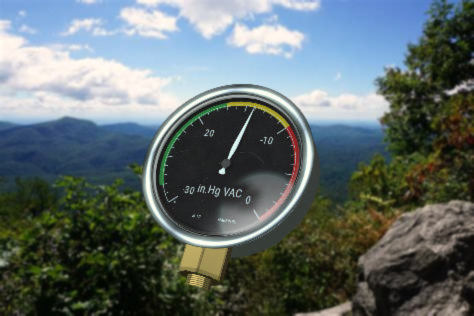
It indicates -14 inHg
